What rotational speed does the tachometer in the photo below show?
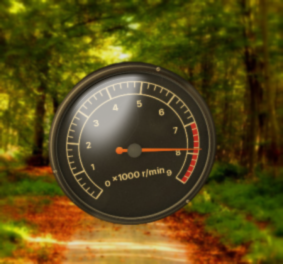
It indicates 7800 rpm
